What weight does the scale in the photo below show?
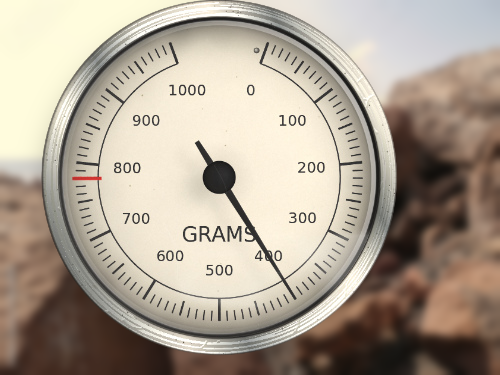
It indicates 400 g
